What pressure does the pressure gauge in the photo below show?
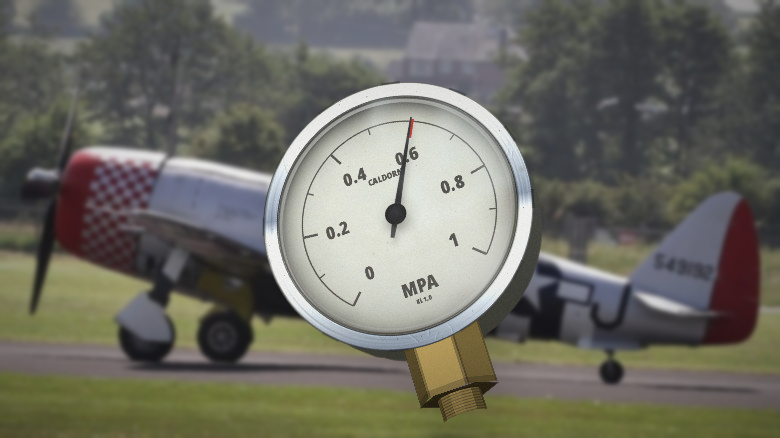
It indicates 0.6 MPa
